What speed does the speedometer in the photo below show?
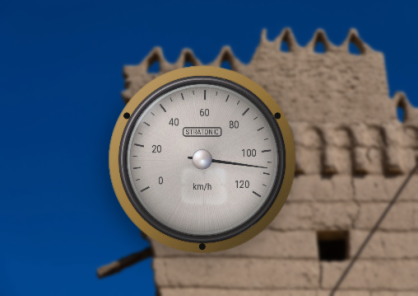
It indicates 107.5 km/h
